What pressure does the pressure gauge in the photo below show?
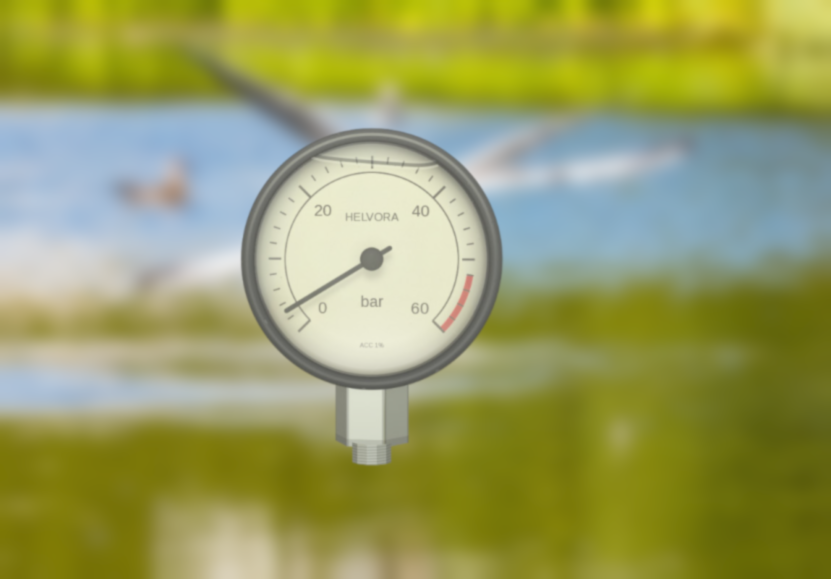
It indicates 3 bar
